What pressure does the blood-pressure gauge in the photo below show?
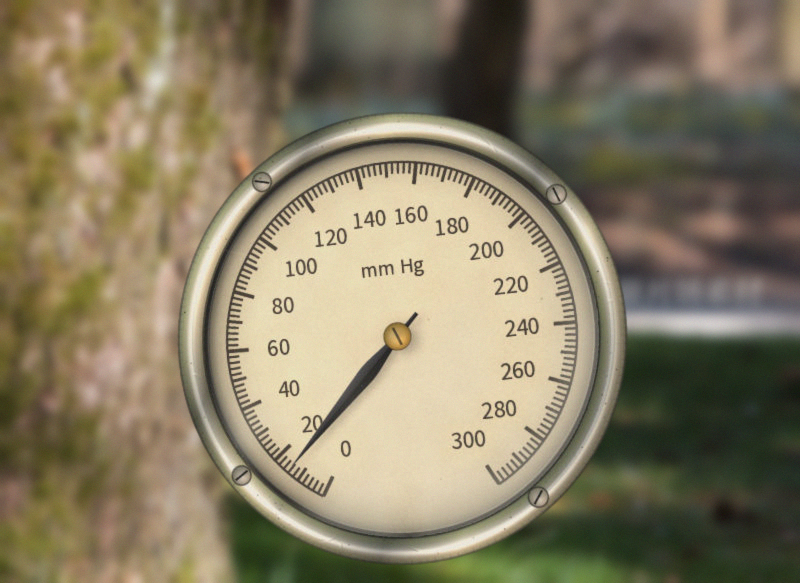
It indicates 14 mmHg
